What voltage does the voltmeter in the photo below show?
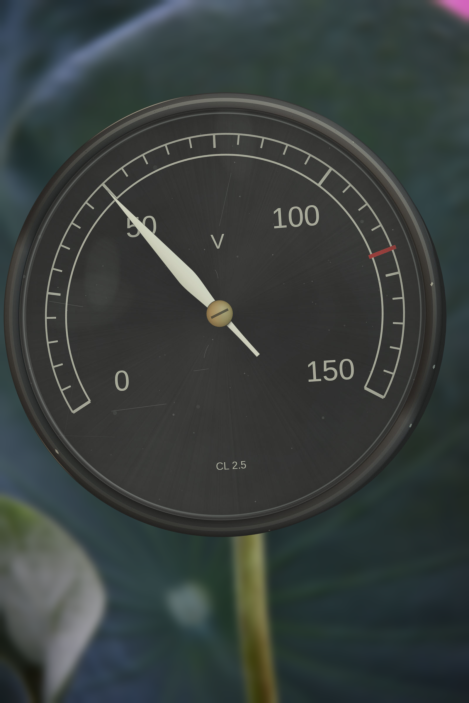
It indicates 50 V
